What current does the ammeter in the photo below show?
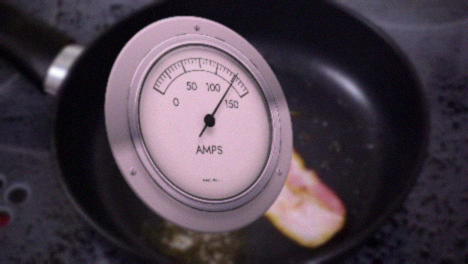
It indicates 125 A
